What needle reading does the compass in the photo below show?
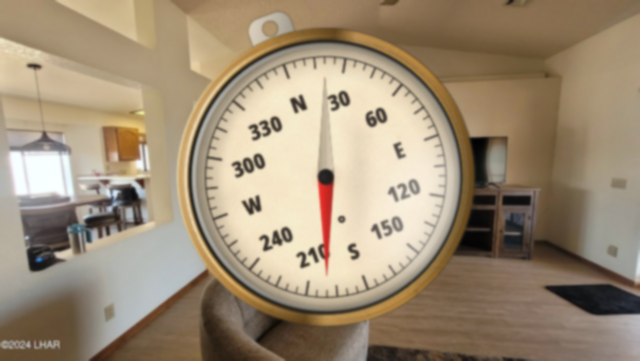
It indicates 200 °
